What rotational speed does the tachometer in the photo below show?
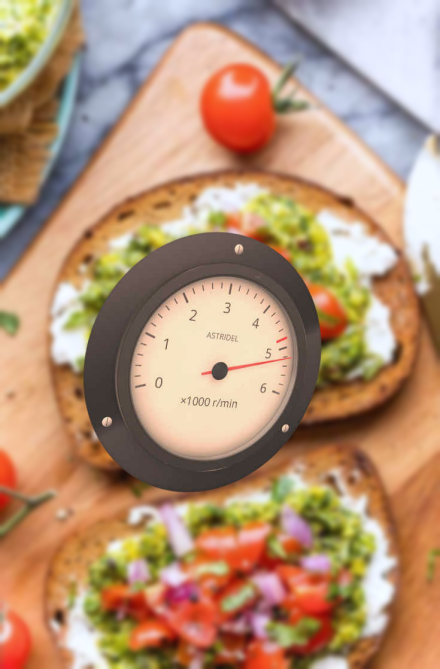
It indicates 5200 rpm
